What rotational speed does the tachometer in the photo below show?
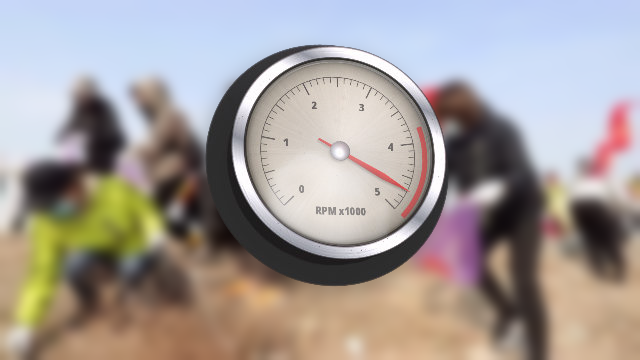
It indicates 4700 rpm
